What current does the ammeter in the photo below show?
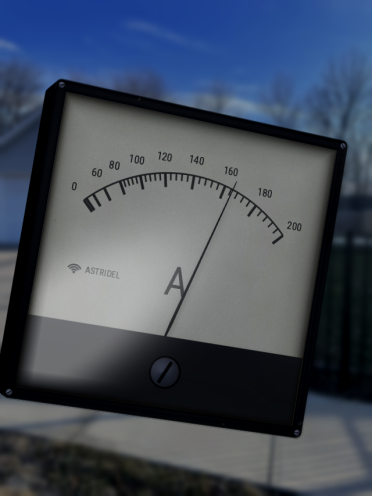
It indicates 164 A
